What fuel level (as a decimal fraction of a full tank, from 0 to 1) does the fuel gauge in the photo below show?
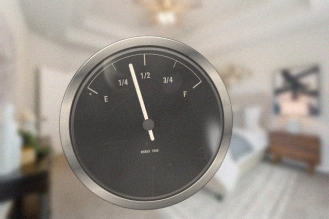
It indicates 0.375
